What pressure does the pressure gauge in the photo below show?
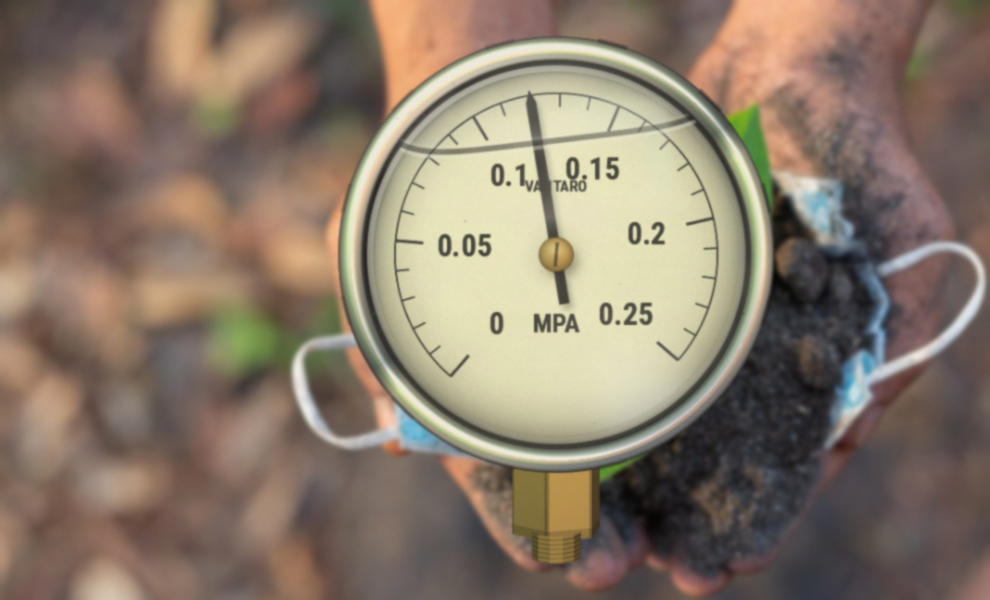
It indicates 0.12 MPa
